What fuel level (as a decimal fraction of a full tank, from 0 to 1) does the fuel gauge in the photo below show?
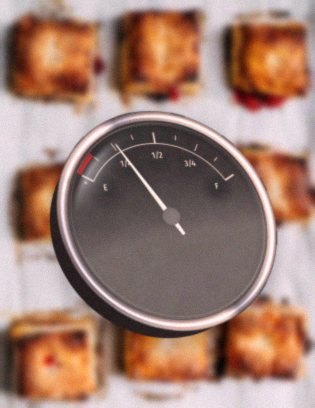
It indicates 0.25
